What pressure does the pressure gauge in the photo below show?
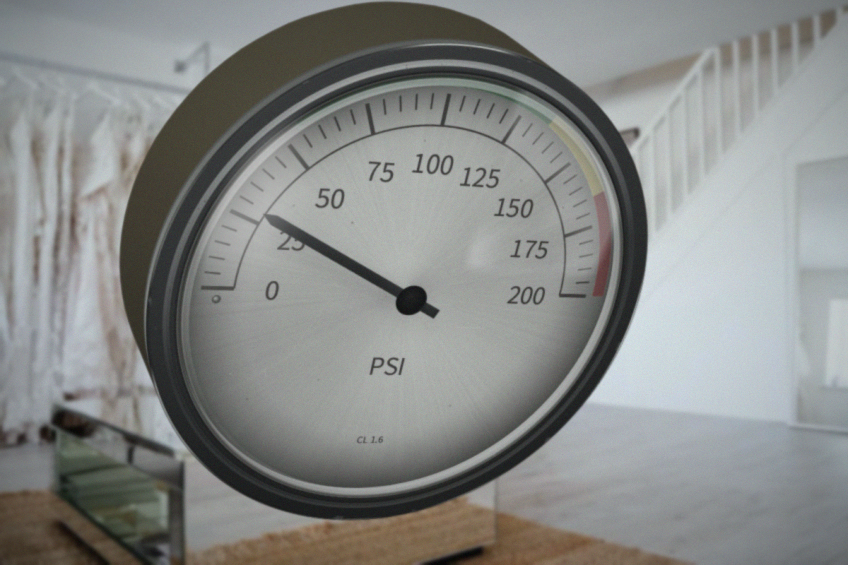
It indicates 30 psi
